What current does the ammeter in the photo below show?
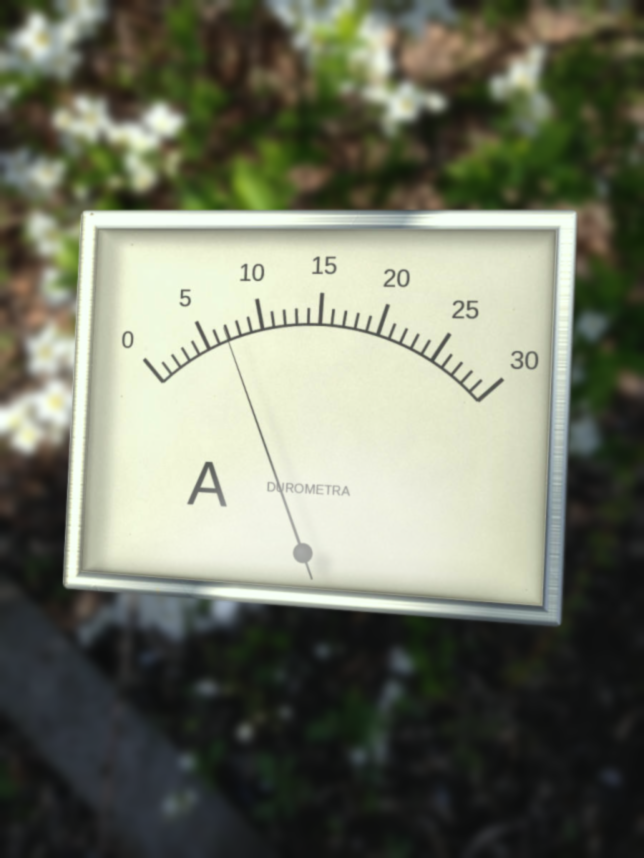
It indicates 7 A
